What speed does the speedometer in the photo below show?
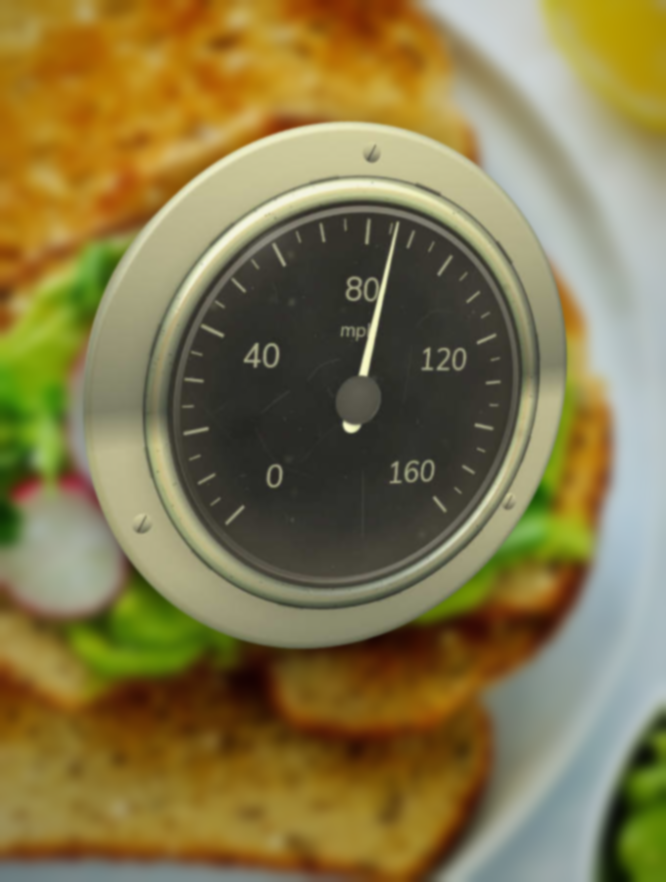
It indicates 85 mph
